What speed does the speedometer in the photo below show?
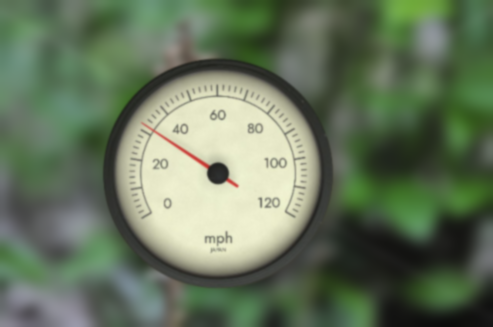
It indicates 32 mph
